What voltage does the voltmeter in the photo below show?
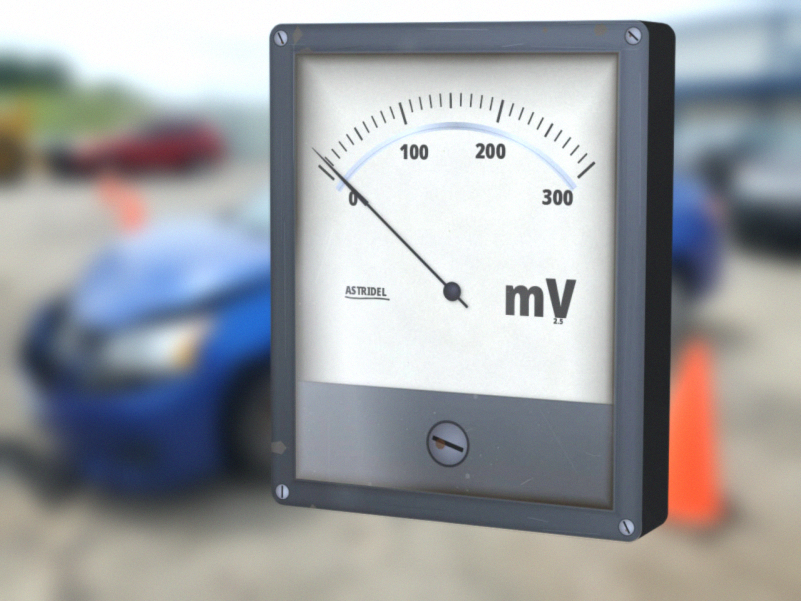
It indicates 10 mV
